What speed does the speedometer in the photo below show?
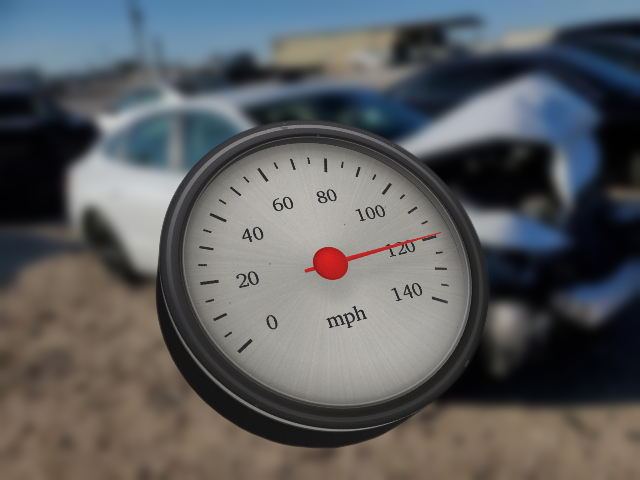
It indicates 120 mph
